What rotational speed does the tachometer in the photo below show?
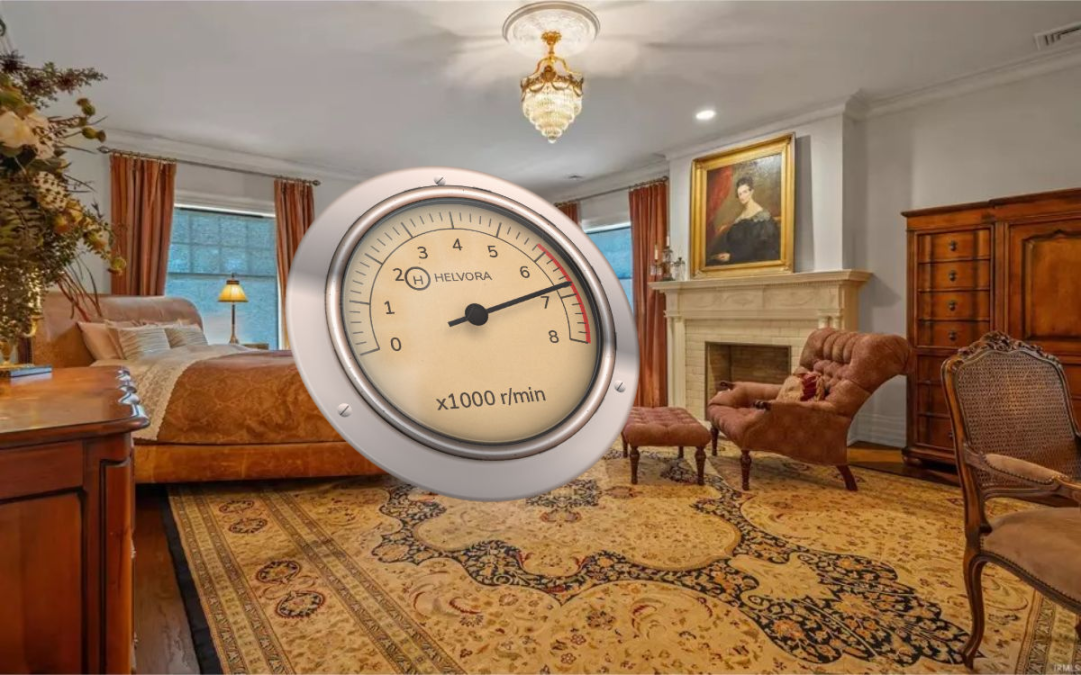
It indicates 6800 rpm
